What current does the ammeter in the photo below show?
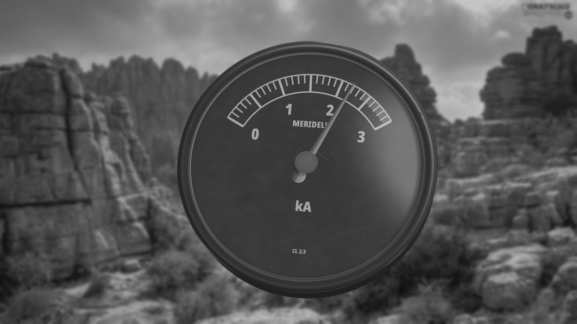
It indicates 2.2 kA
